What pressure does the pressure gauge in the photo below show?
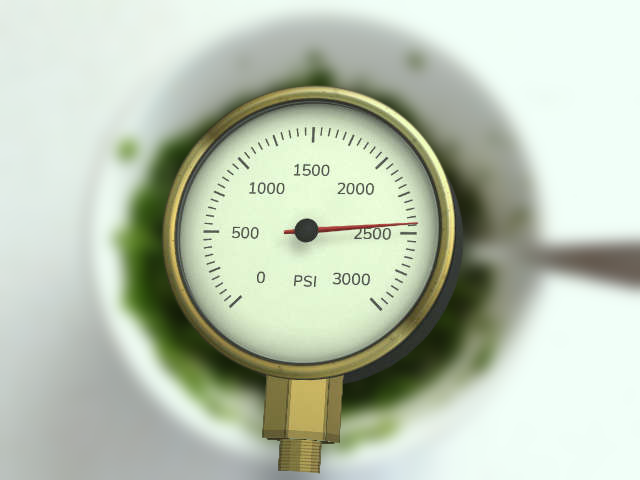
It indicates 2450 psi
